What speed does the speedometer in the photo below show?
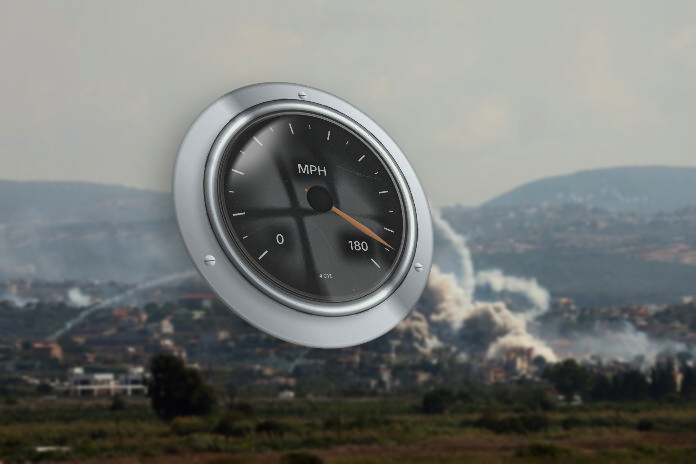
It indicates 170 mph
